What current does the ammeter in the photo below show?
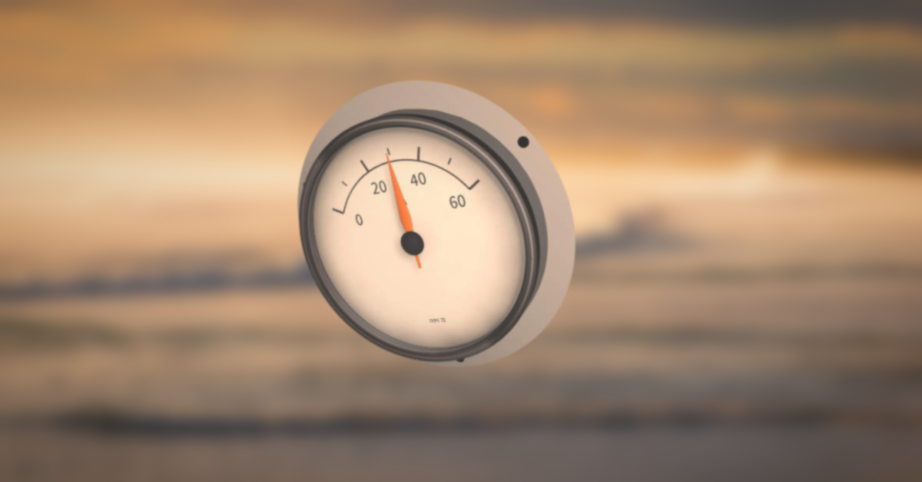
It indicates 30 A
